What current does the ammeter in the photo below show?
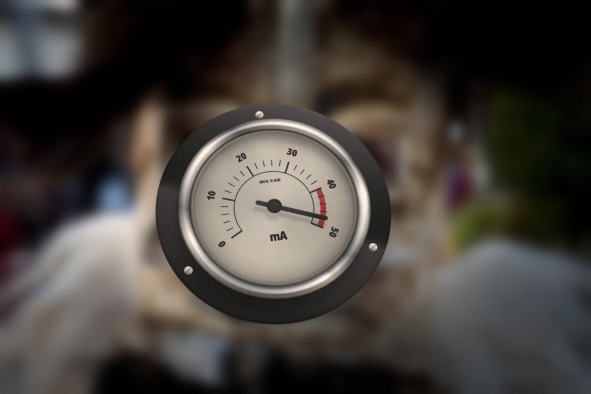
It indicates 48 mA
